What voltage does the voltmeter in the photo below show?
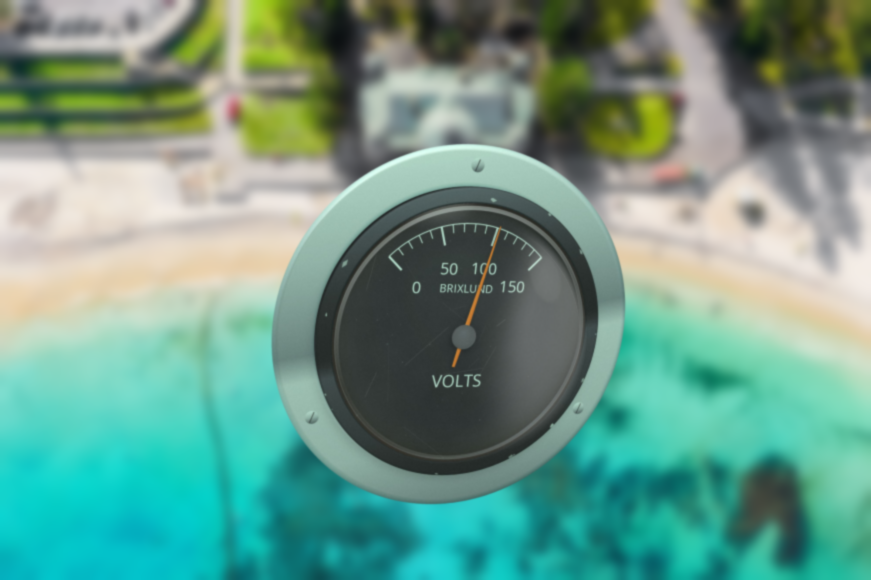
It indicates 100 V
